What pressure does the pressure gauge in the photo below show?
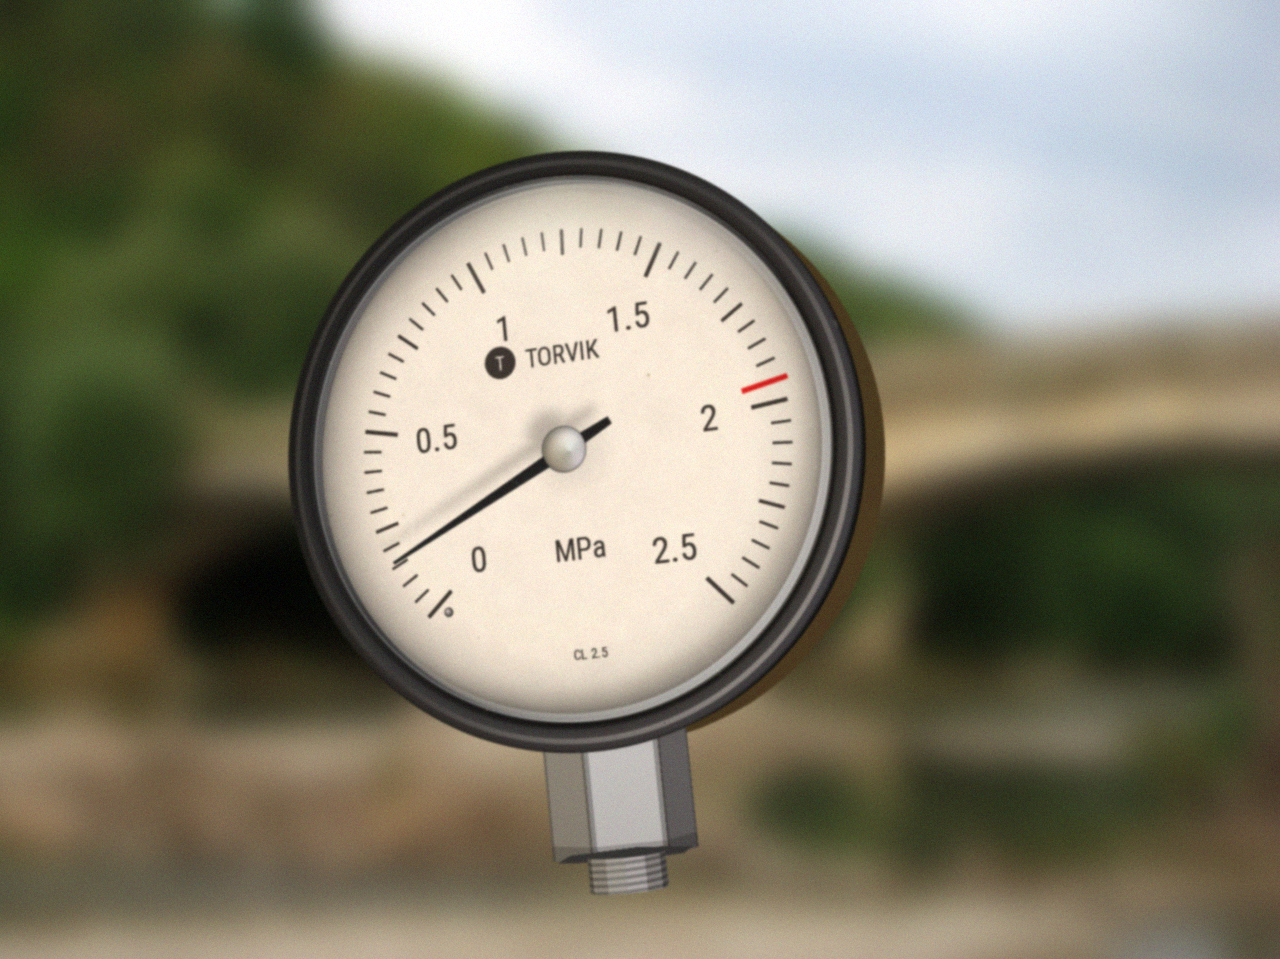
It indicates 0.15 MPa
